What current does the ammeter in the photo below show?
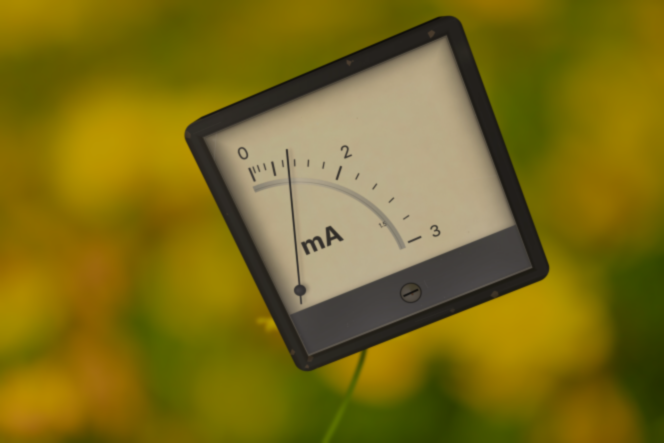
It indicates 1.3 mA
